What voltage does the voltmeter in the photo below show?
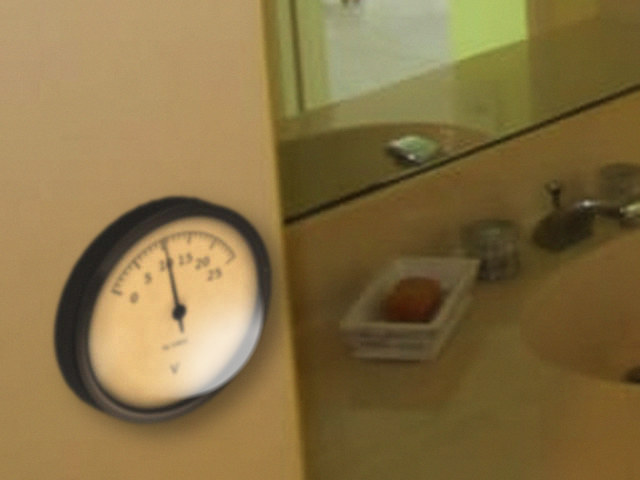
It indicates 10 V
